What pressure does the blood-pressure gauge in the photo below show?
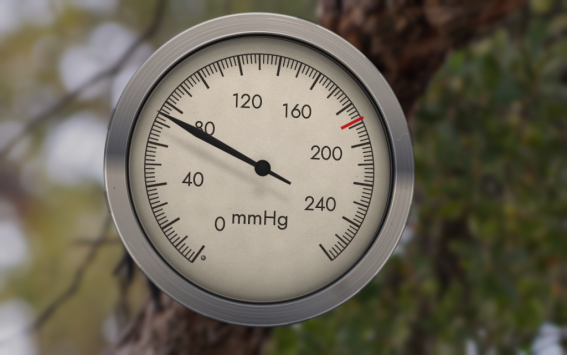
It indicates 74 mmHg
